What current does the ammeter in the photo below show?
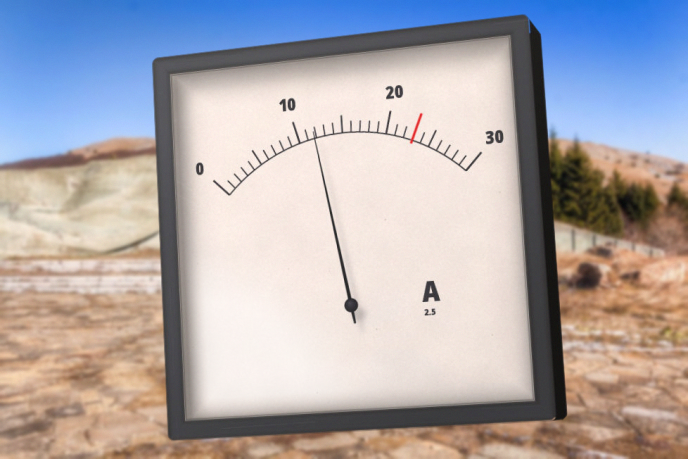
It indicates 12 A
